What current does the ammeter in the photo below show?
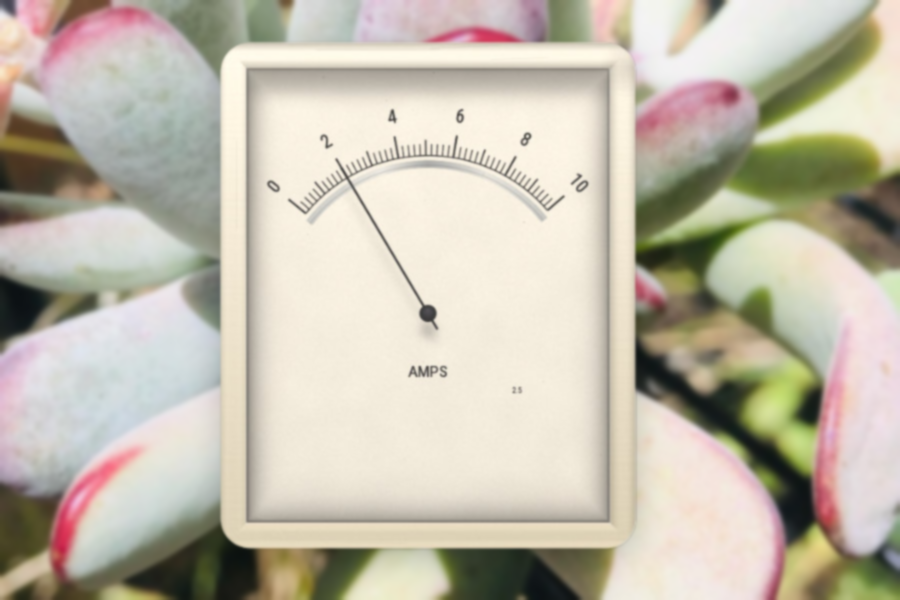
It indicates 2 A
